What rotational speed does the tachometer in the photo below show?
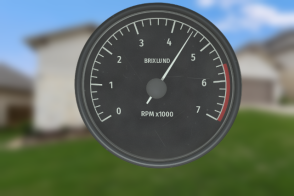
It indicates 4500 rpm
